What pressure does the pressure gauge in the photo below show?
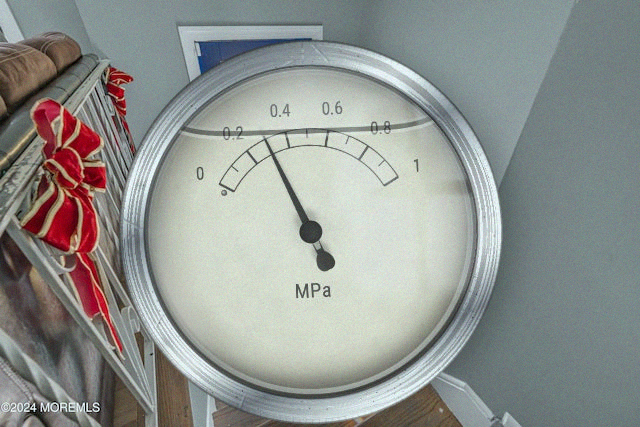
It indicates 0.3 MPa
